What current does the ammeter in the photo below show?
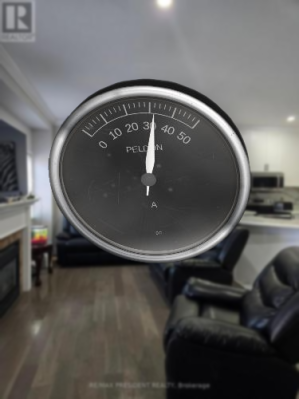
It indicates 32 A
